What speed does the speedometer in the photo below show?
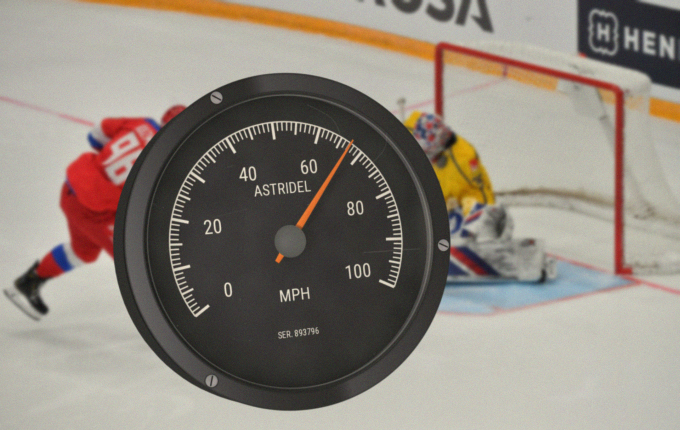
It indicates 67 mph
